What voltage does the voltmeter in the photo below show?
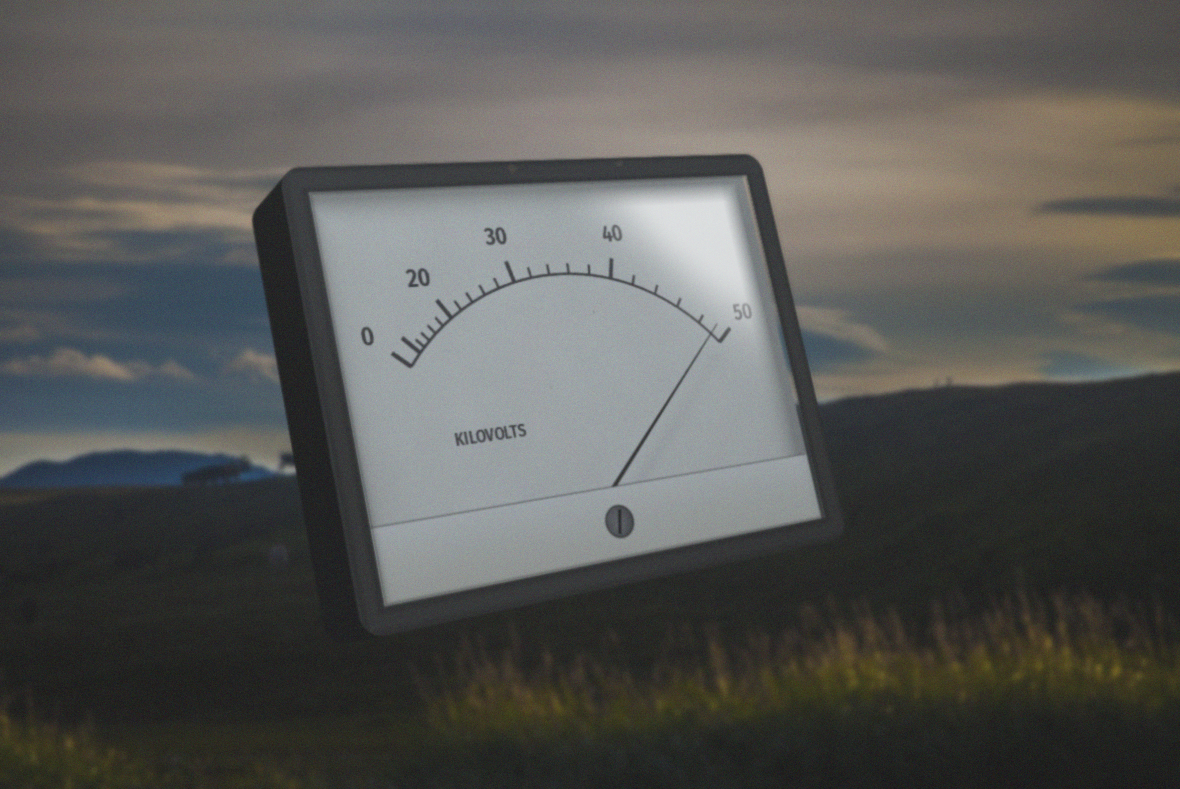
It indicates 49 kV
